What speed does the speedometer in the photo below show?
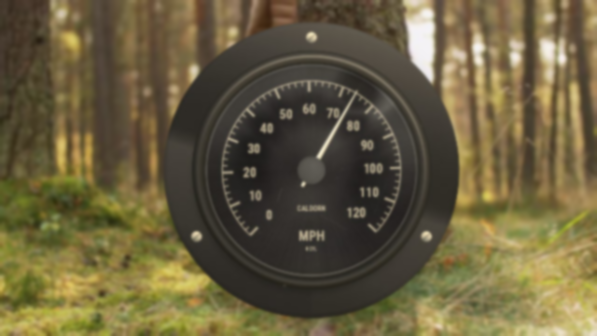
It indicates 74 mph
